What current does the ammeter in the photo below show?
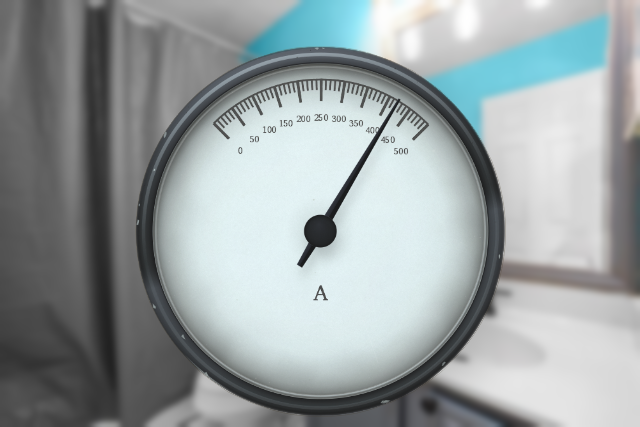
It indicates 420 A
